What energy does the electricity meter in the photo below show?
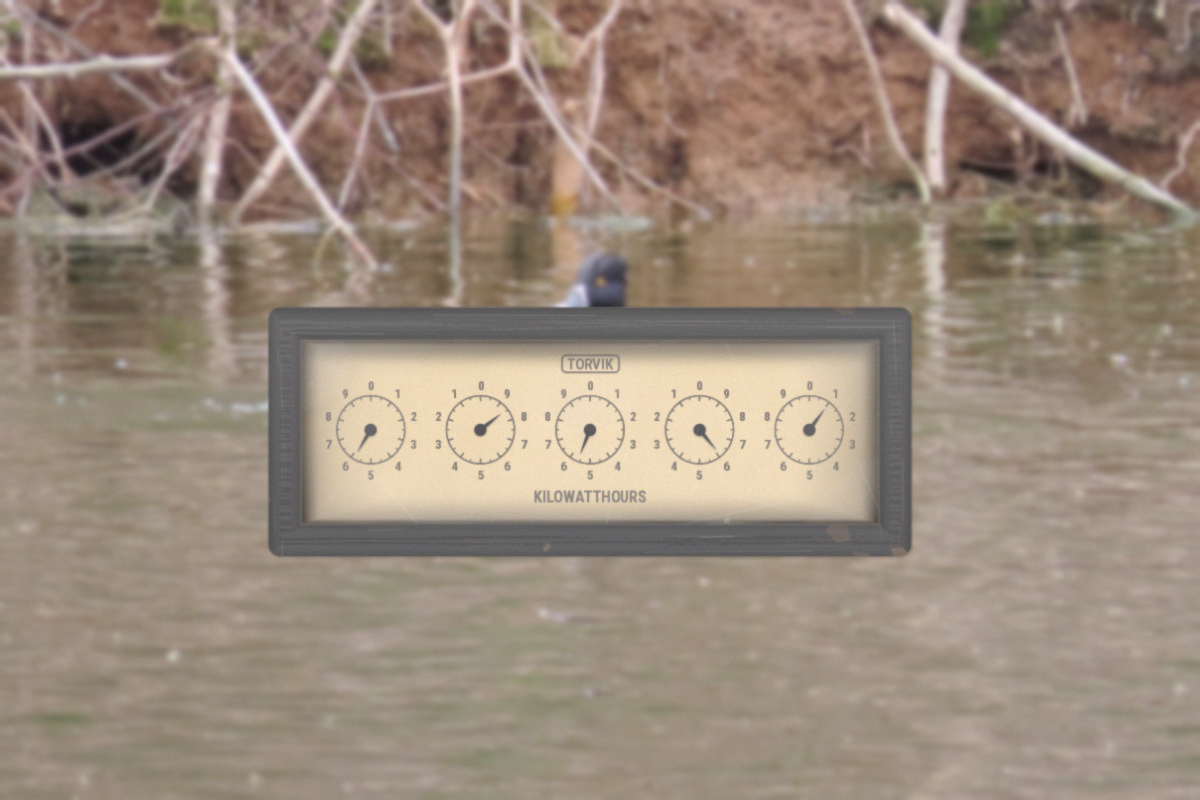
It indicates 58561 kWh
